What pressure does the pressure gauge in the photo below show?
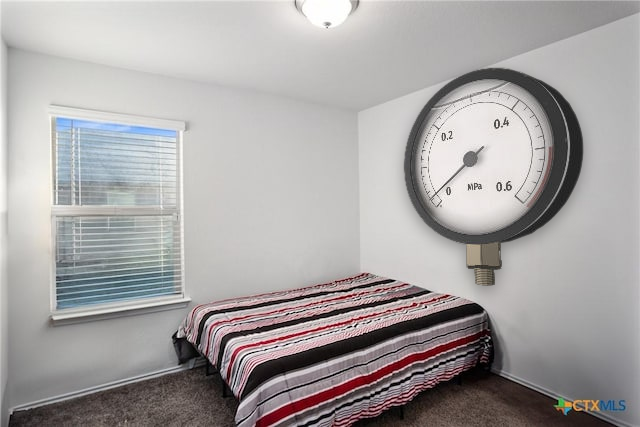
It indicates 0.02 MPa
